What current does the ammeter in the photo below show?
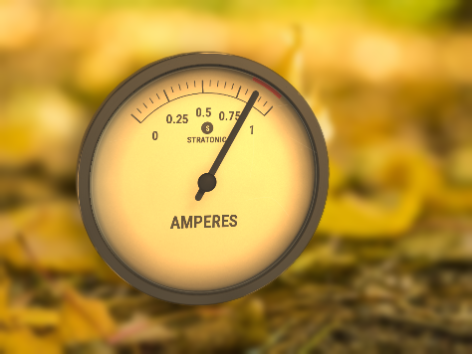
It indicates 0.85 A
